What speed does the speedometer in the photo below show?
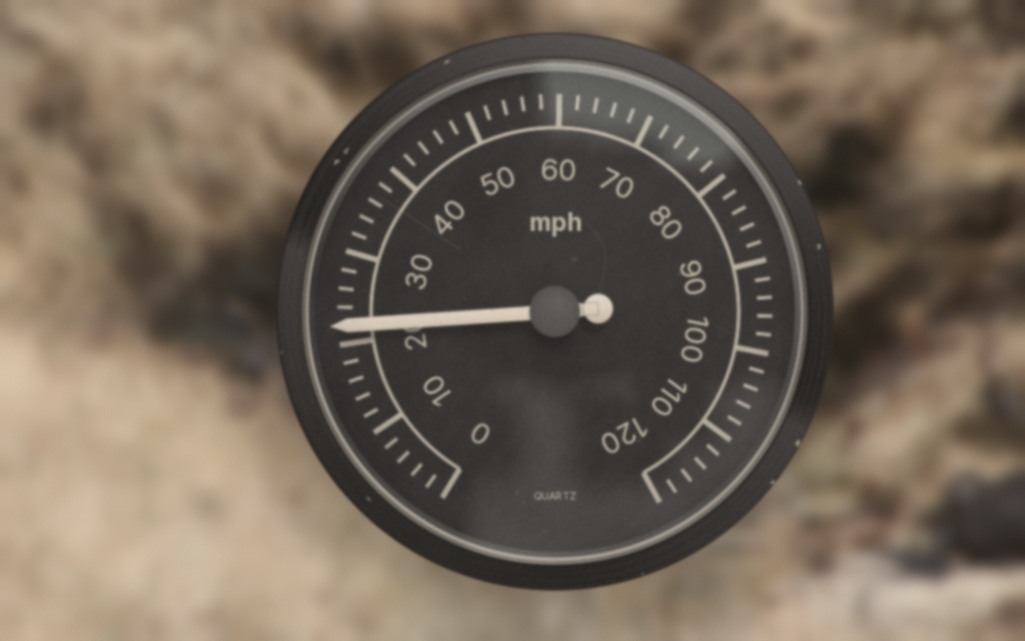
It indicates 22 mph
